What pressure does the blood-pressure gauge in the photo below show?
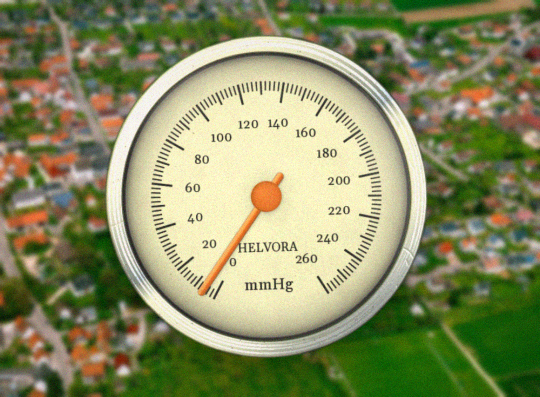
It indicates 6 mmHg
